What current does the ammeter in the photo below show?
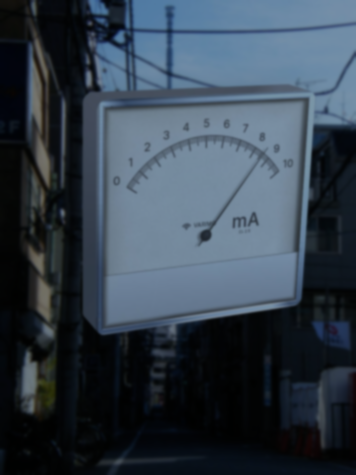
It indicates 8.5 mA
